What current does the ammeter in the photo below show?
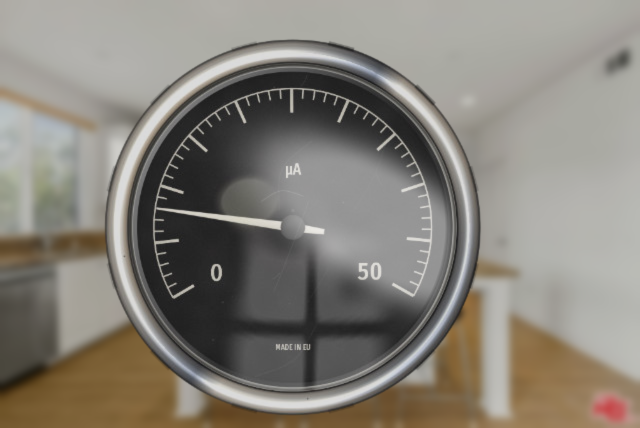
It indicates 8 µA
